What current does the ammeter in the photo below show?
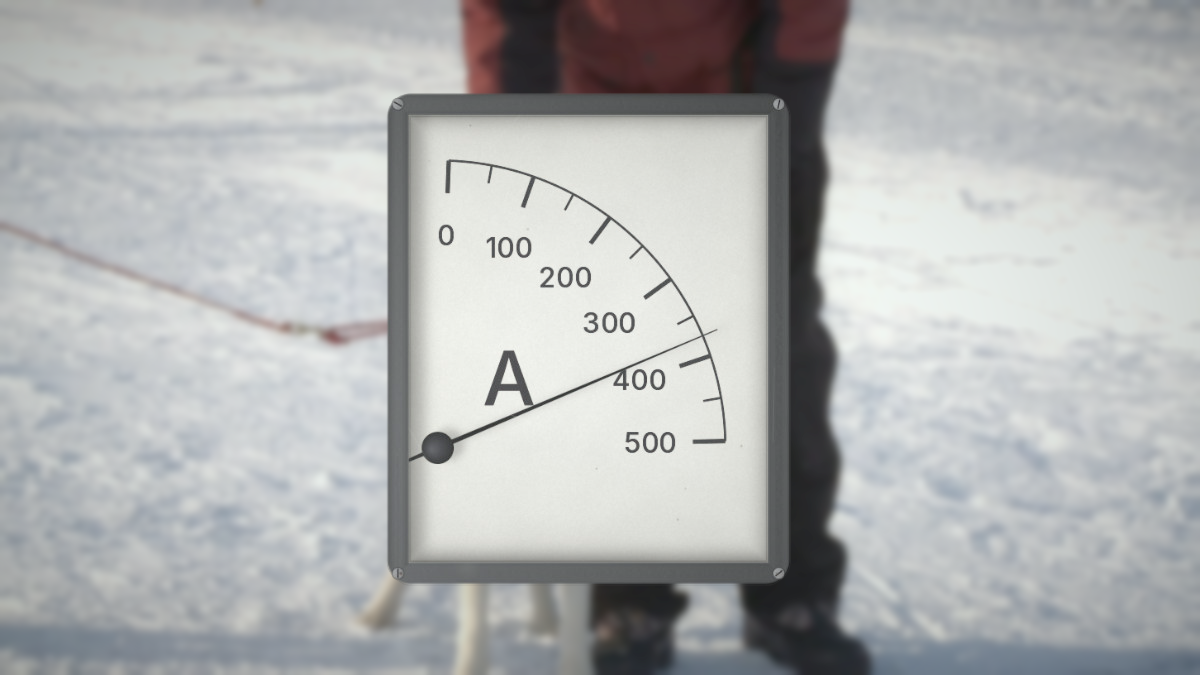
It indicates 375 A
